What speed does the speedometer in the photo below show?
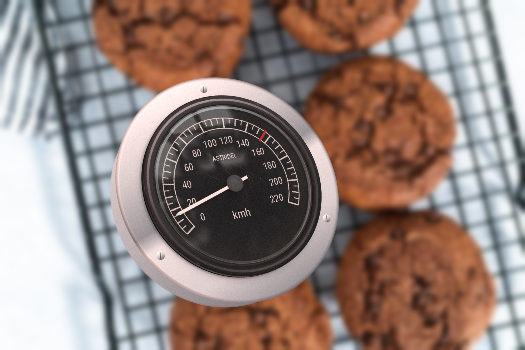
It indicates 15 km/h
